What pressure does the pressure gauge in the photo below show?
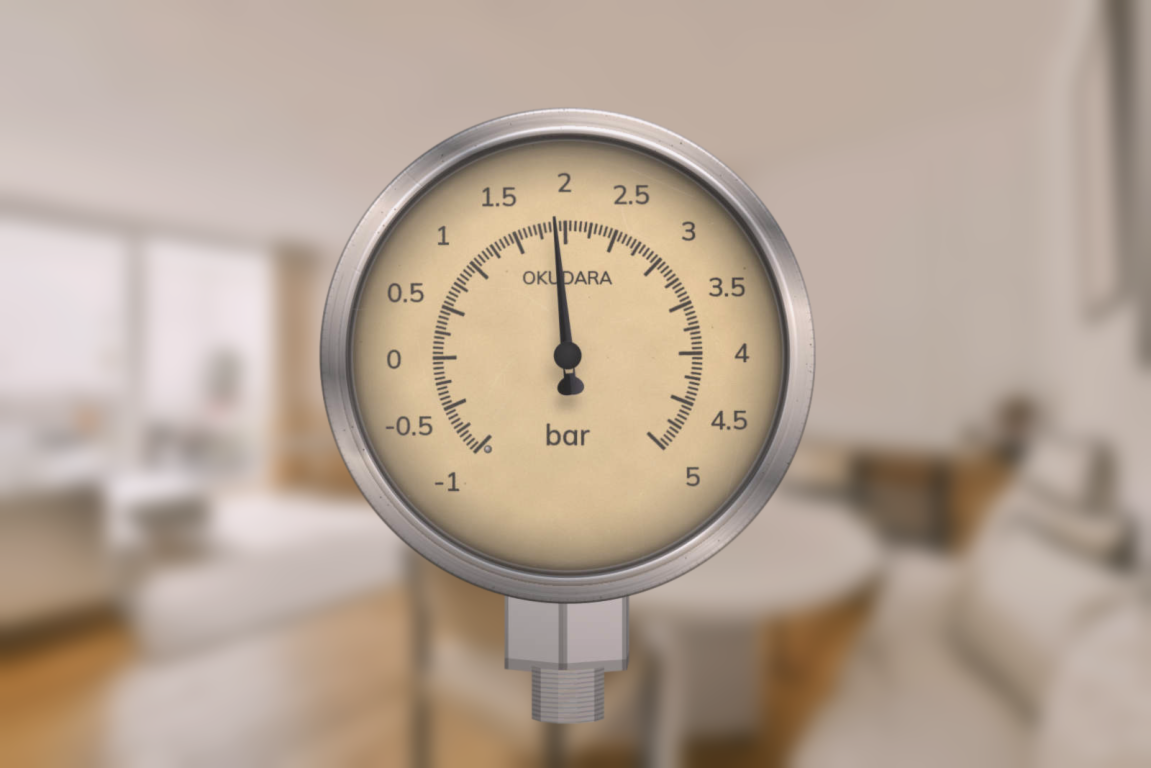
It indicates 1.9 bar
